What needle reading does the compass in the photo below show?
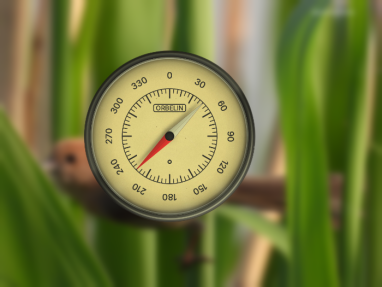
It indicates 225 °
